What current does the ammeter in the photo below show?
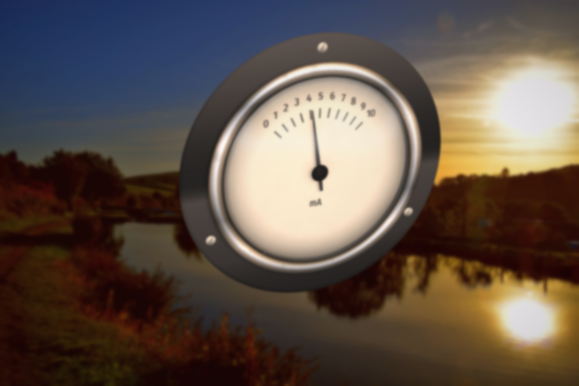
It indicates 4 mA
